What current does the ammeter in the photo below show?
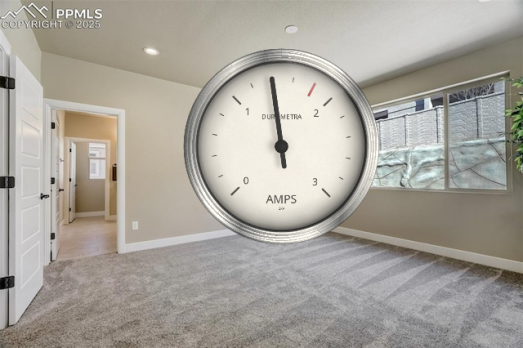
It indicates 1.4 A
